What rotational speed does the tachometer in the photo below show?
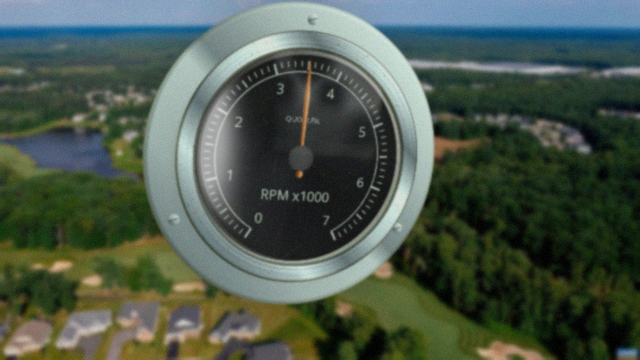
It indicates 3500 rpm
